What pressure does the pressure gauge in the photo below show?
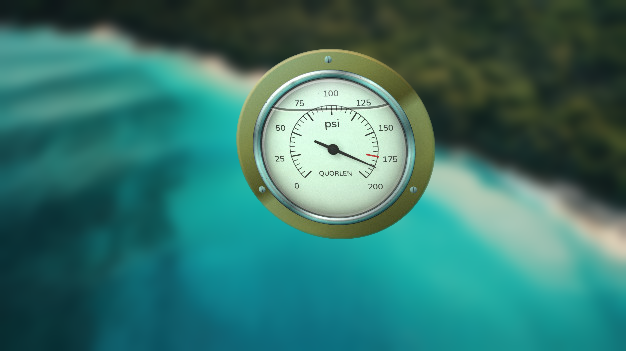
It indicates 185 psi
